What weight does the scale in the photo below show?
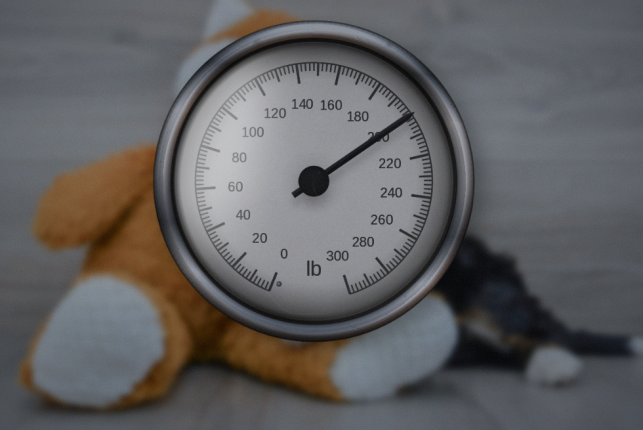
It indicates 200 lb
